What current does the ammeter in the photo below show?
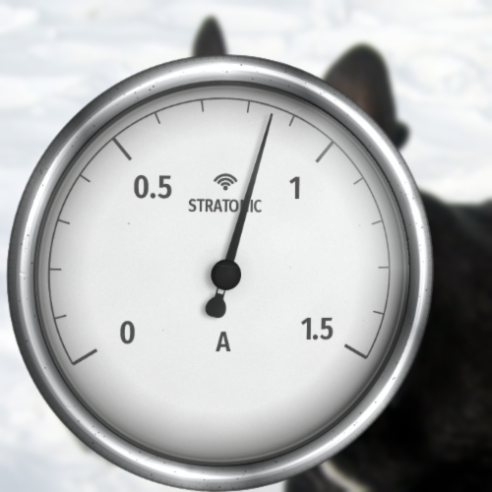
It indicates 0.85 A
